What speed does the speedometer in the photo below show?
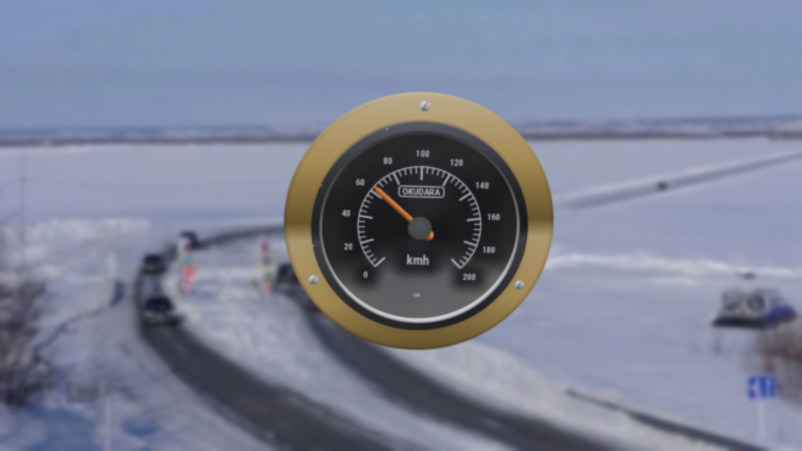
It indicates 64 km/h
